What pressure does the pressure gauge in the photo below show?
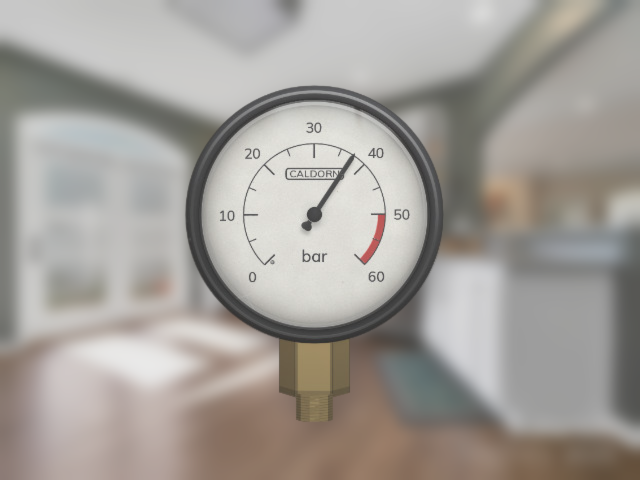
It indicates 37.5 bar
